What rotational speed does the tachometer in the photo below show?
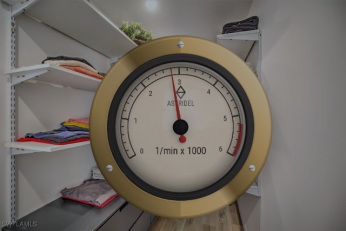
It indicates 2800 rpm
